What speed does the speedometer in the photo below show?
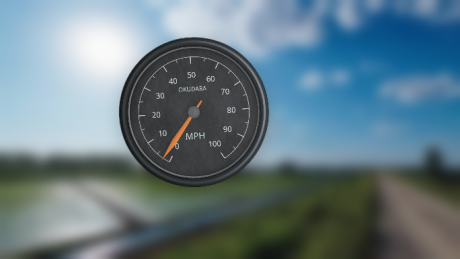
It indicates 2.5 mph
